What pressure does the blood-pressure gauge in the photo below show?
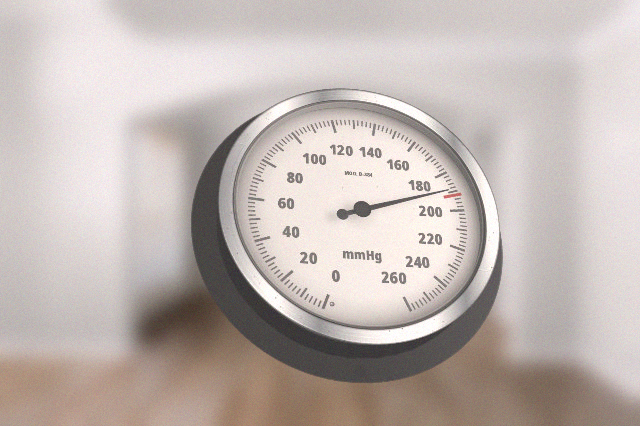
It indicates 190 mmHg
